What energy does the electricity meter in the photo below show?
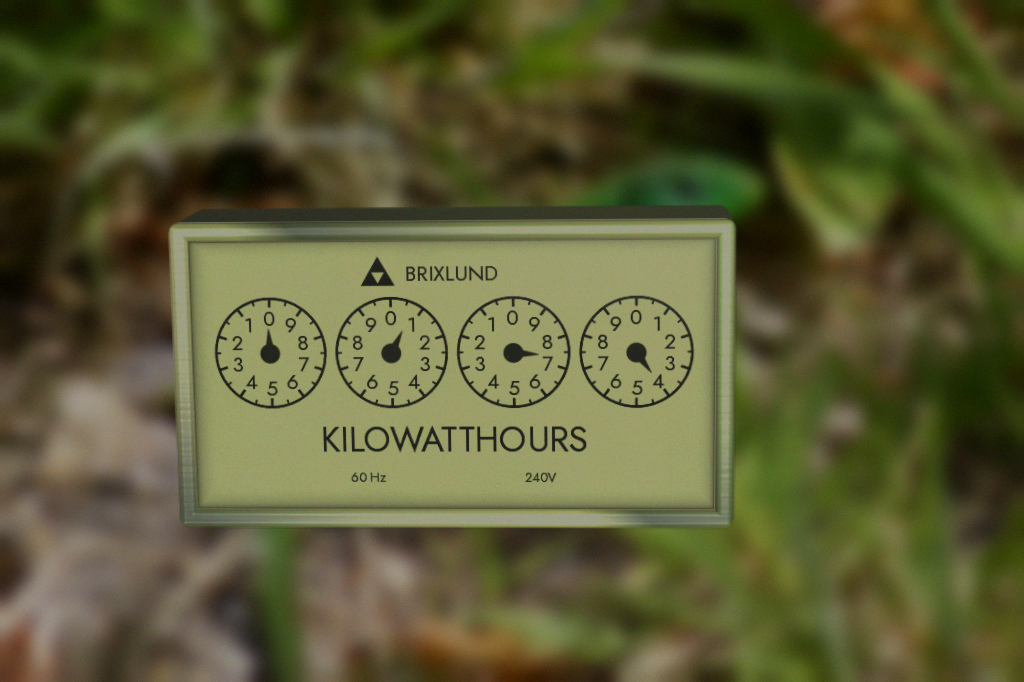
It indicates 74 kWh
